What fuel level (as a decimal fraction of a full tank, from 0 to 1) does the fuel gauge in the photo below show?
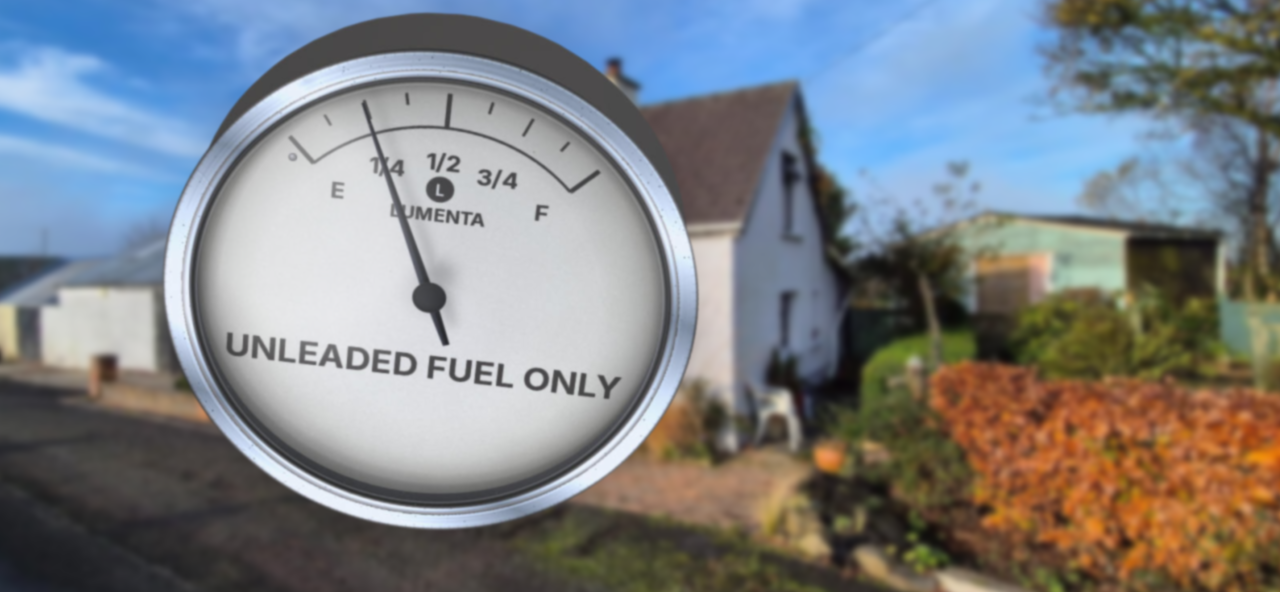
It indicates 0.25
